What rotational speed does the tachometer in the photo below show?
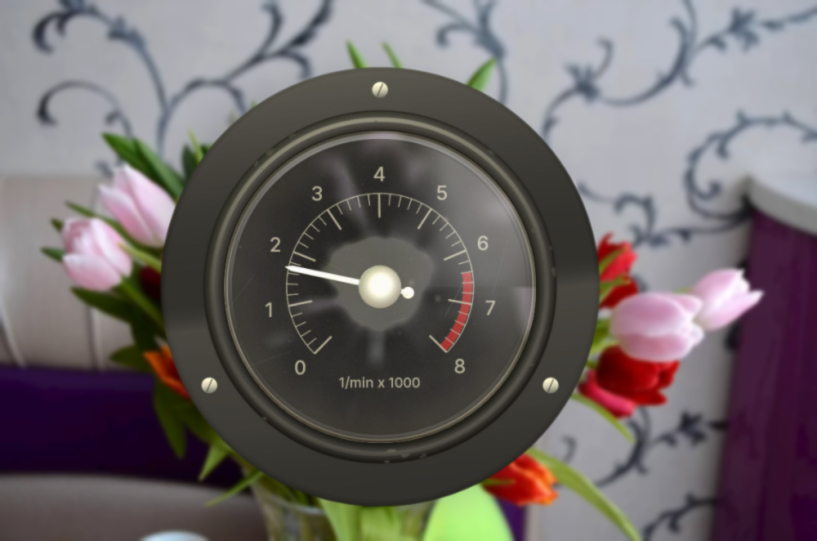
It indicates 1700 rpm
